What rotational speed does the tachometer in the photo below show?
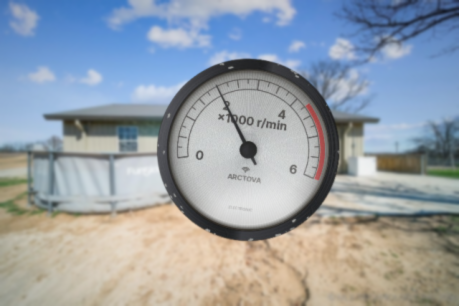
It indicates 2000 rpm
